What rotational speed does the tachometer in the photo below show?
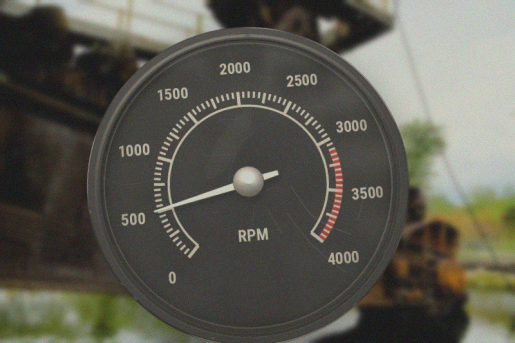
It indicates 500 rpm
